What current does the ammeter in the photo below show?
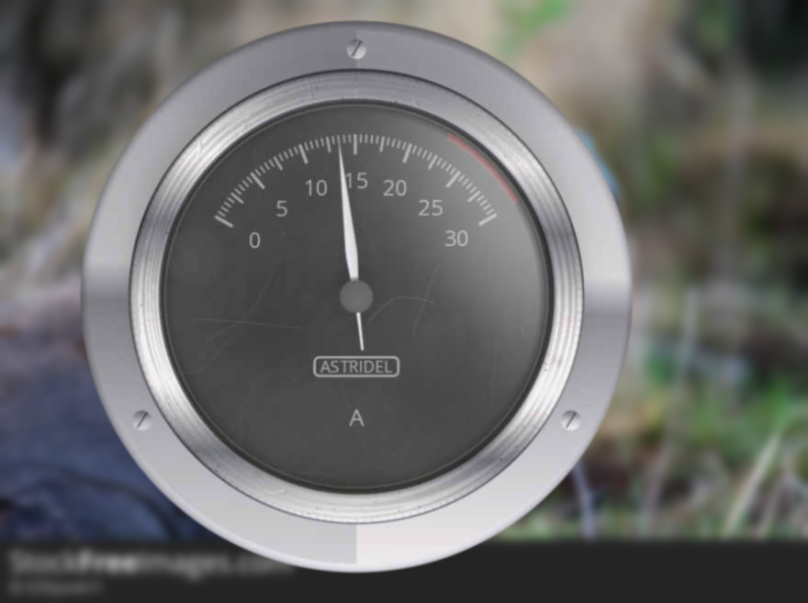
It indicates 13.5 A
